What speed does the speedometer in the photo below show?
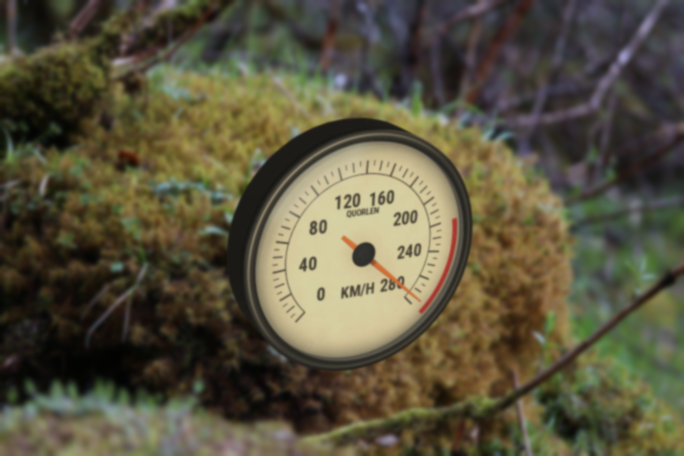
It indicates 275 km/h
